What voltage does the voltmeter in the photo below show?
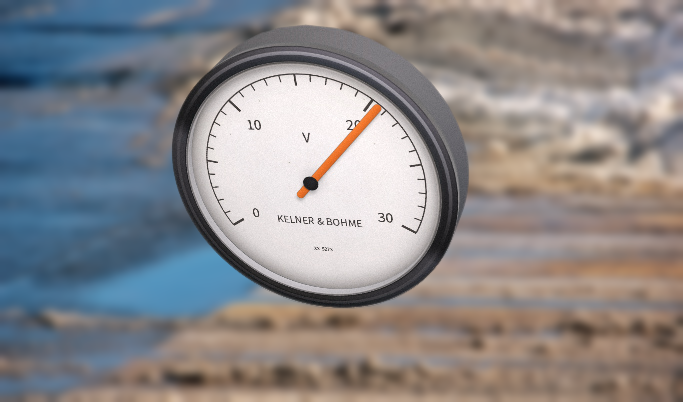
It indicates 20.5 V
